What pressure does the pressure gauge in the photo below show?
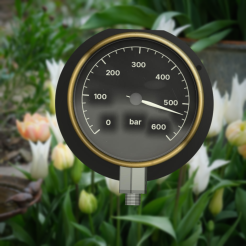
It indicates 530 bar
